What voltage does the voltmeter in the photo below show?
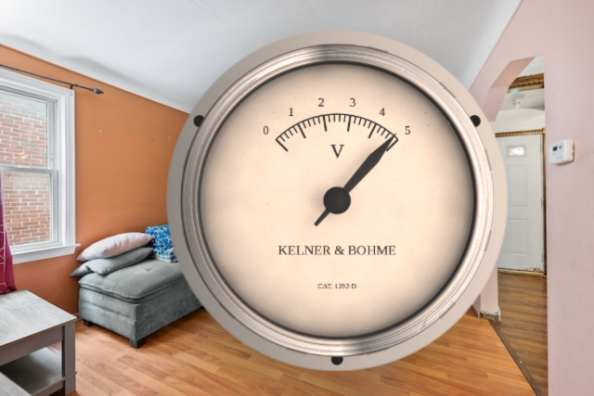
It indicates 4.8 V
